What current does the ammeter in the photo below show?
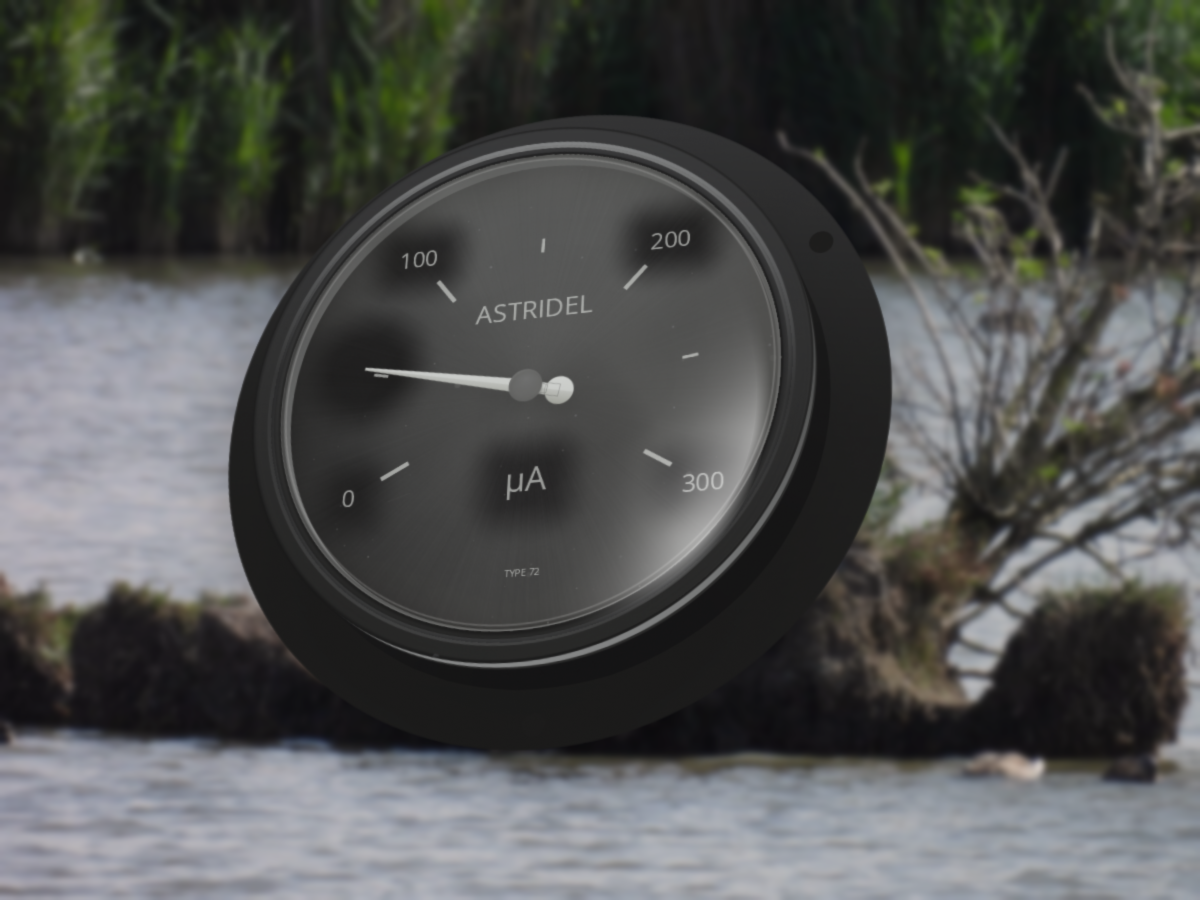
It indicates 50 µA
